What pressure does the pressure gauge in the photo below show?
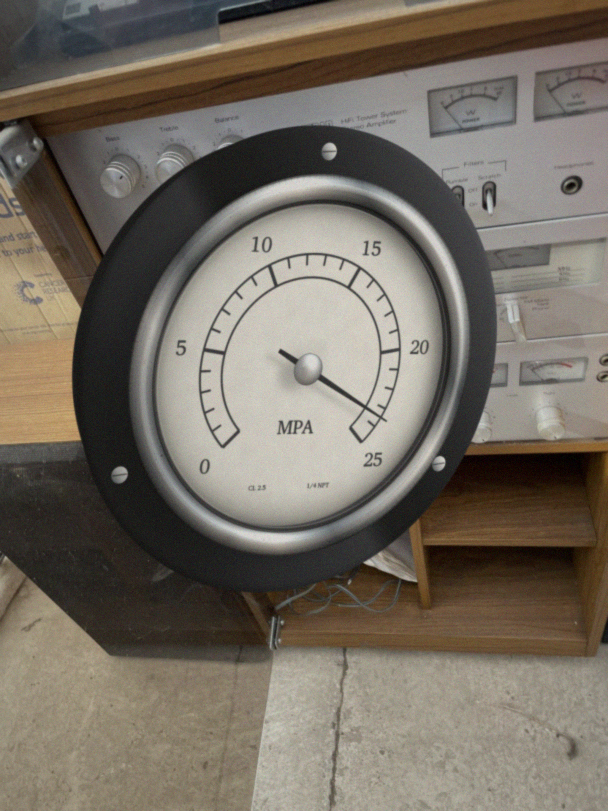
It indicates 23.5 MPa
